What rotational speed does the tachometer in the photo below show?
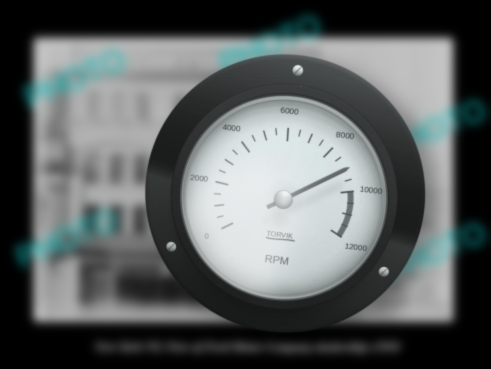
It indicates 9000 rpm
